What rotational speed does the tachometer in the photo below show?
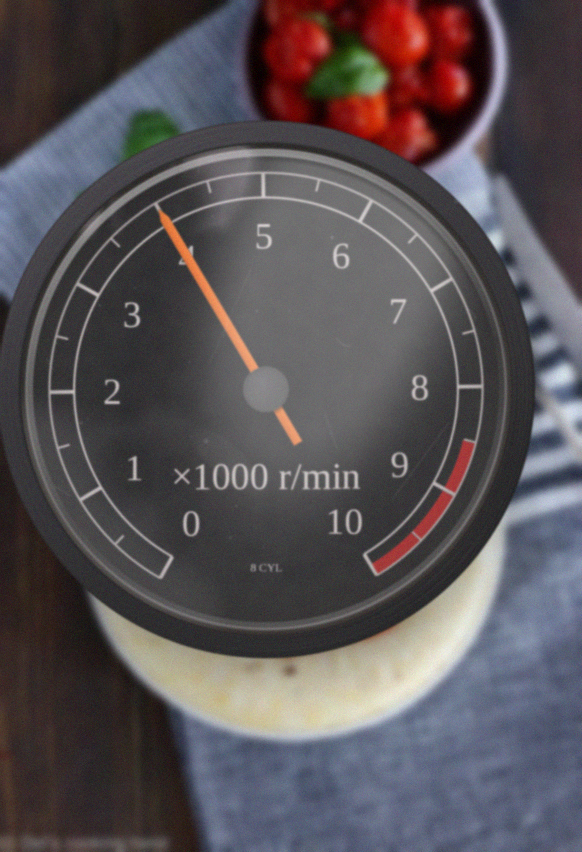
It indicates 4000 rpm
